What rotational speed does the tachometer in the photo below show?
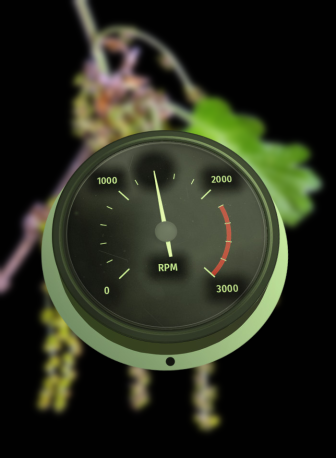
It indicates 1400 rpm
